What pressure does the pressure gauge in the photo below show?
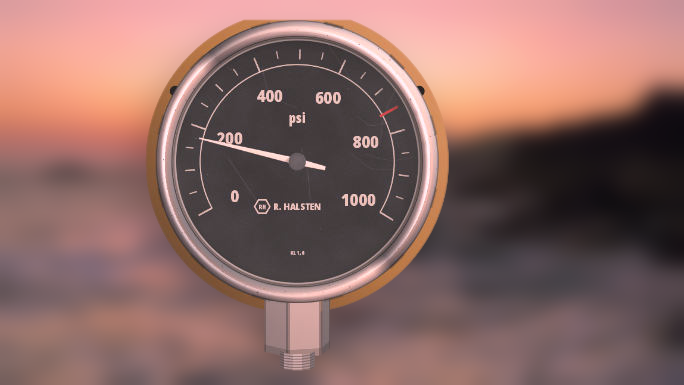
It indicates 175 psi
